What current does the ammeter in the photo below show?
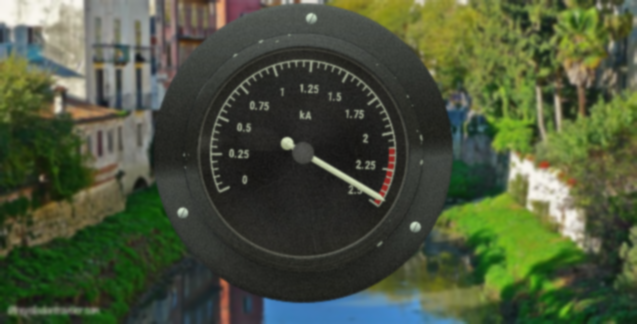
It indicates 2.45 kA
